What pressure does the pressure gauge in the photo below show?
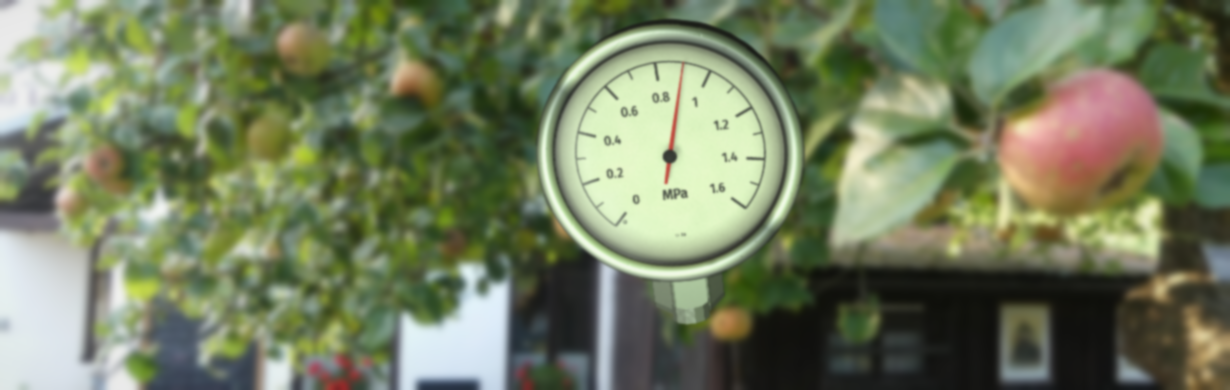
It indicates 0.9 MPa
